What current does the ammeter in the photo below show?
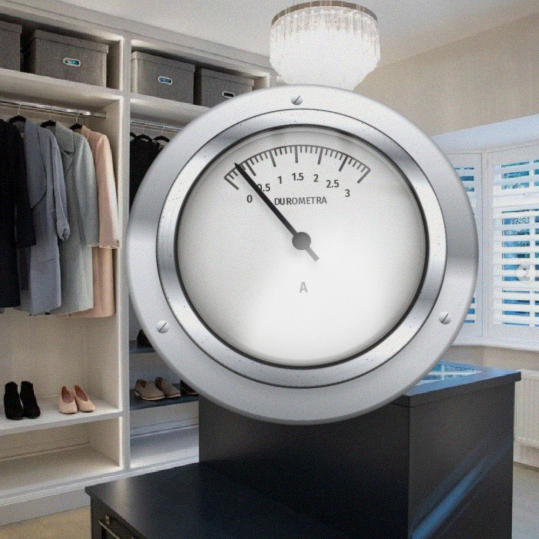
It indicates 0.3 A
